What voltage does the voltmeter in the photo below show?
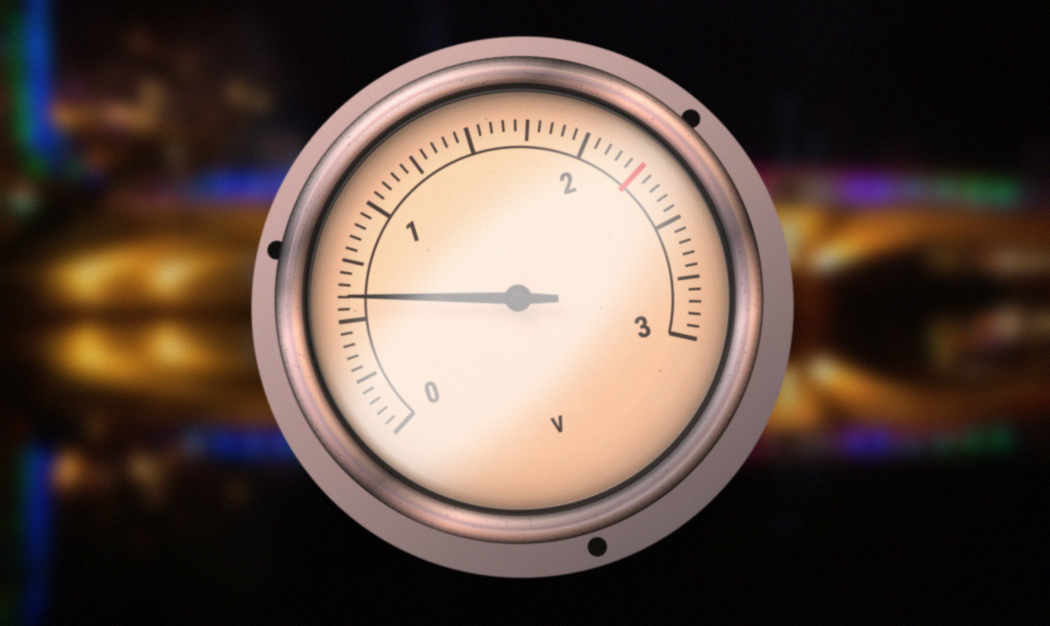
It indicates 0.6 V
